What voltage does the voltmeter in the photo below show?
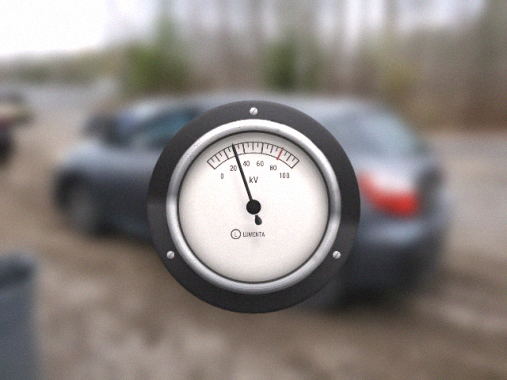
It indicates 30 kV
